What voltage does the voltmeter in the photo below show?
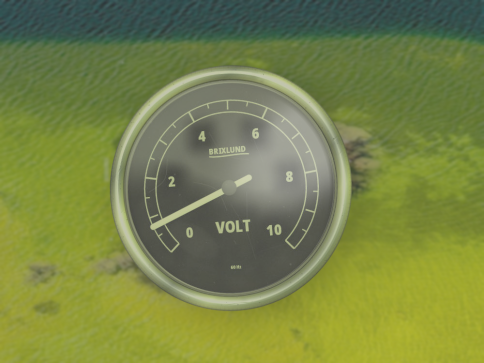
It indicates 0.75 V
